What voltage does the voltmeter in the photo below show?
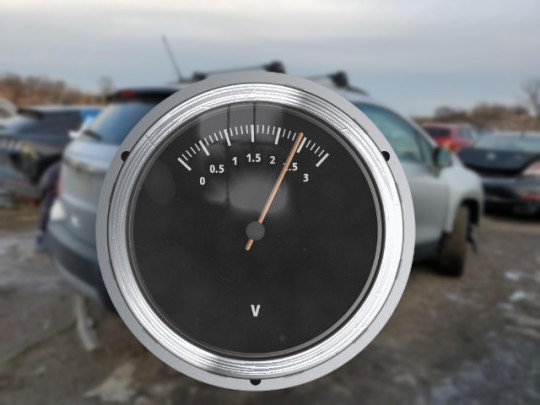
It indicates 2.4 V
